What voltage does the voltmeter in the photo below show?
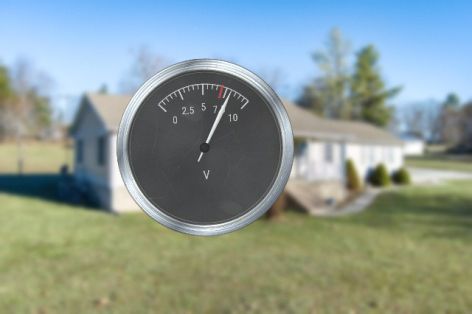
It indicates 8 V
